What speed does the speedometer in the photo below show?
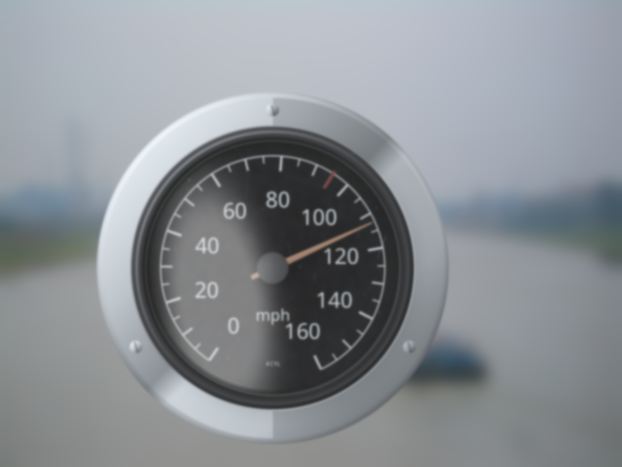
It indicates 112.5 mph
